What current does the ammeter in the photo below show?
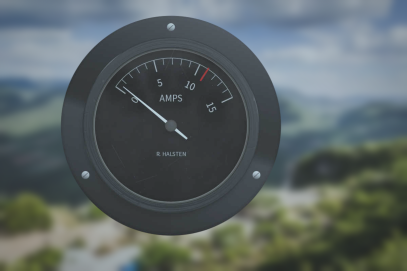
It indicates 0.5 A
